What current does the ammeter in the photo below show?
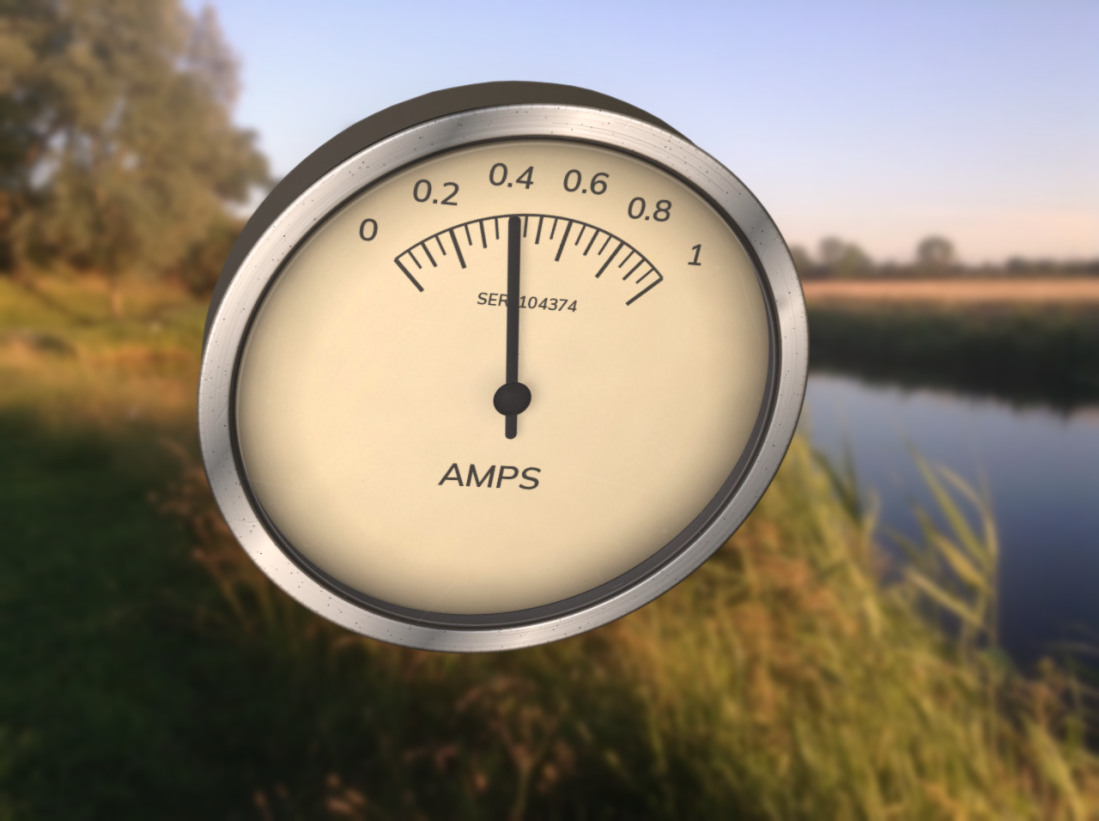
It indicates 0.4 A
